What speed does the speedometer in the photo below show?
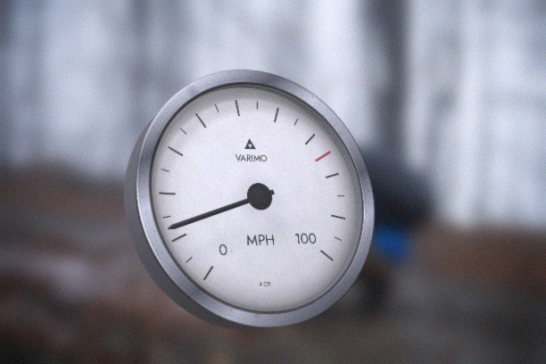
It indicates 12.5 mph
